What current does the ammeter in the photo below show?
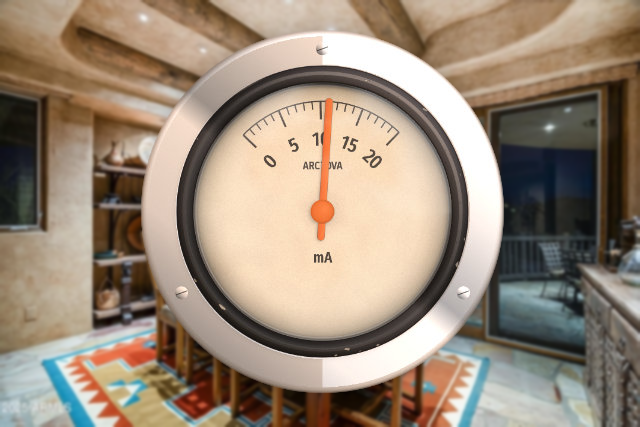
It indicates 11 mA
